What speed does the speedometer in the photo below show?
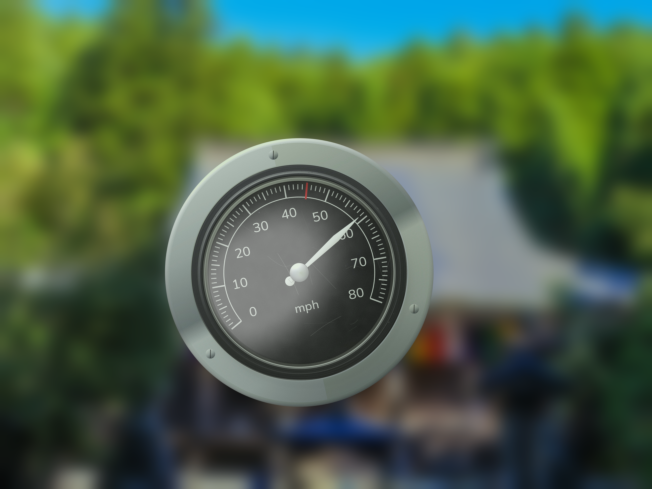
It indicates 59 mph
